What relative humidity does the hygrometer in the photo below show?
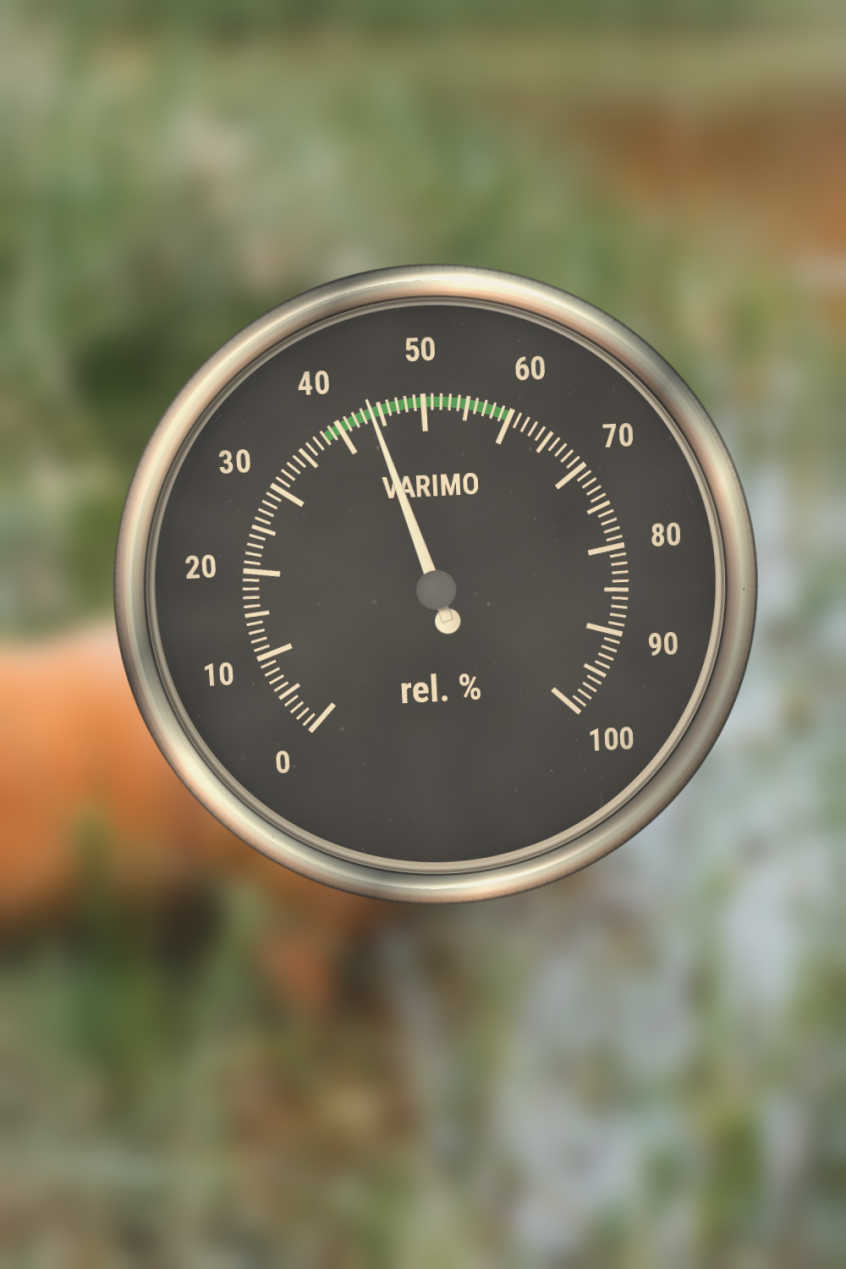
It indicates 44 %
